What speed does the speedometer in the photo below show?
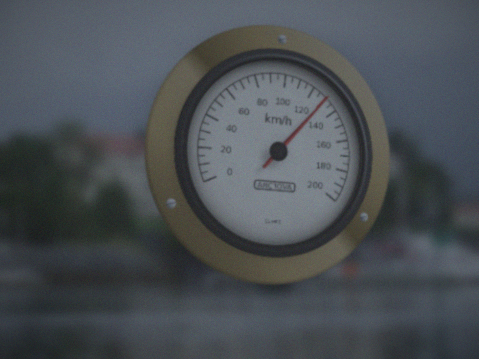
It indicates 130 km/h
